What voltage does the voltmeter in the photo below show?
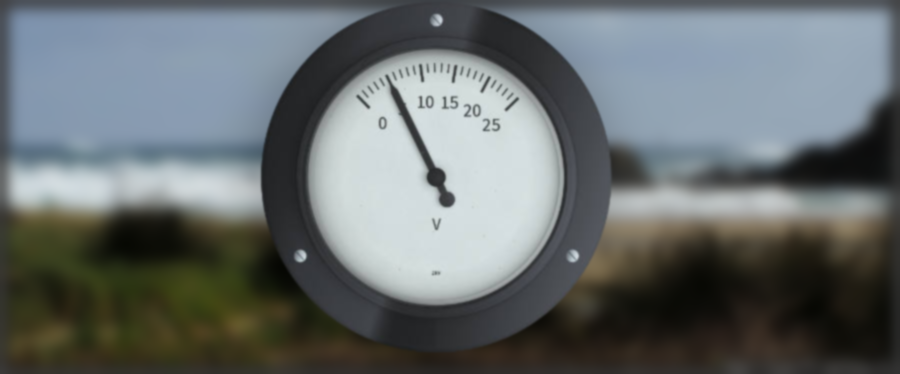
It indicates 5 V
